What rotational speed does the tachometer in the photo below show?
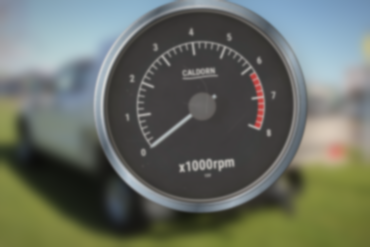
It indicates 0 rpm
